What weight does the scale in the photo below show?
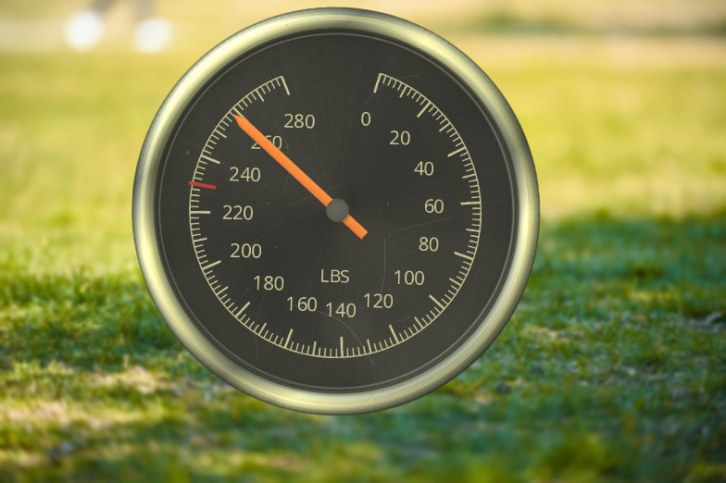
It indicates 258 lb
